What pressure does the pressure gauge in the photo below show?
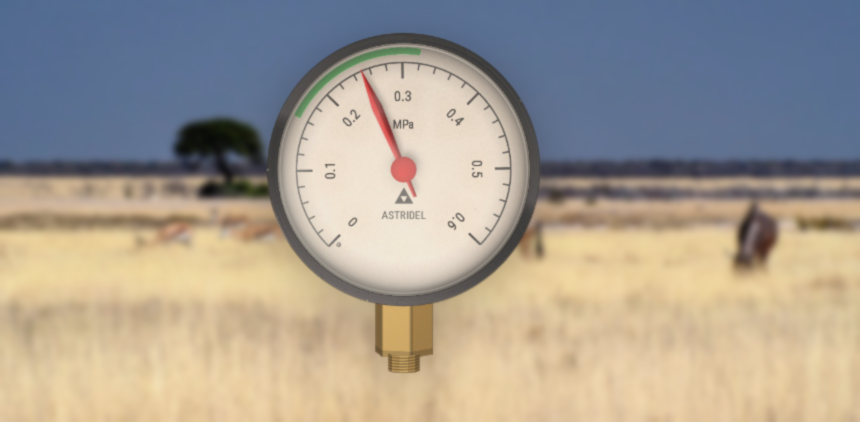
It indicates 0.25 MPa
